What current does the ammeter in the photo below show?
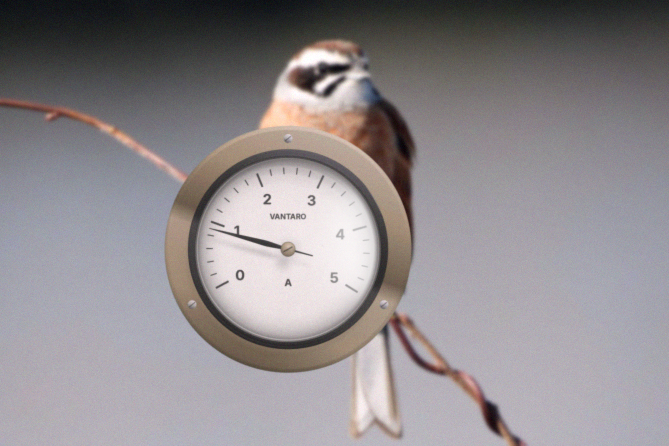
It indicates 0.9 A
